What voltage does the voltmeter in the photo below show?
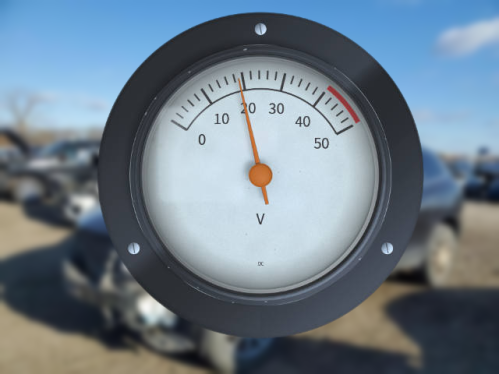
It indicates 19 V
